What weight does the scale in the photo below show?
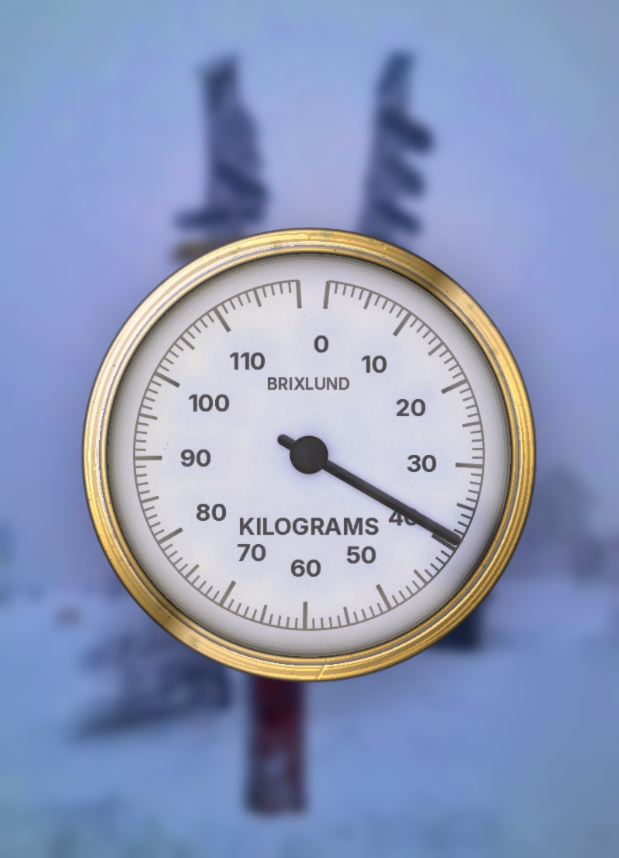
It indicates 39 kg
